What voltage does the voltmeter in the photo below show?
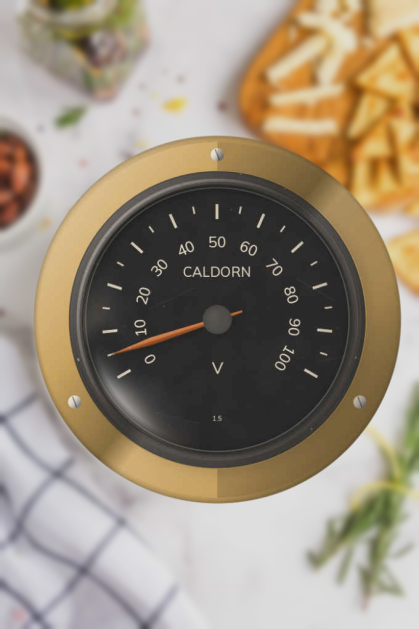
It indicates 5 V
